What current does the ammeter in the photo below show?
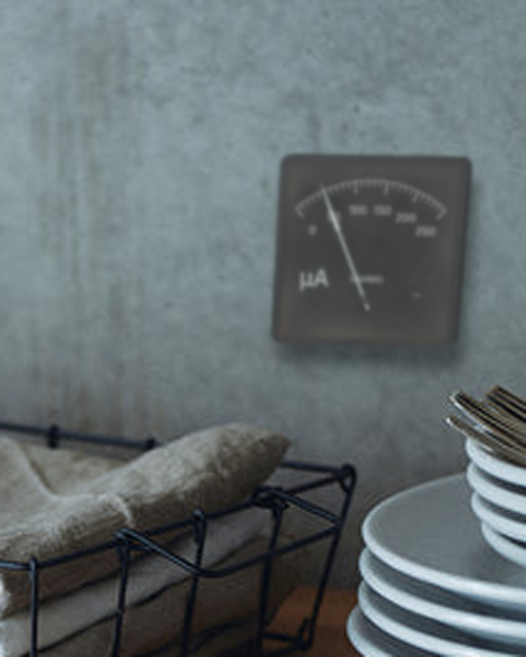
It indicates 50 µA
